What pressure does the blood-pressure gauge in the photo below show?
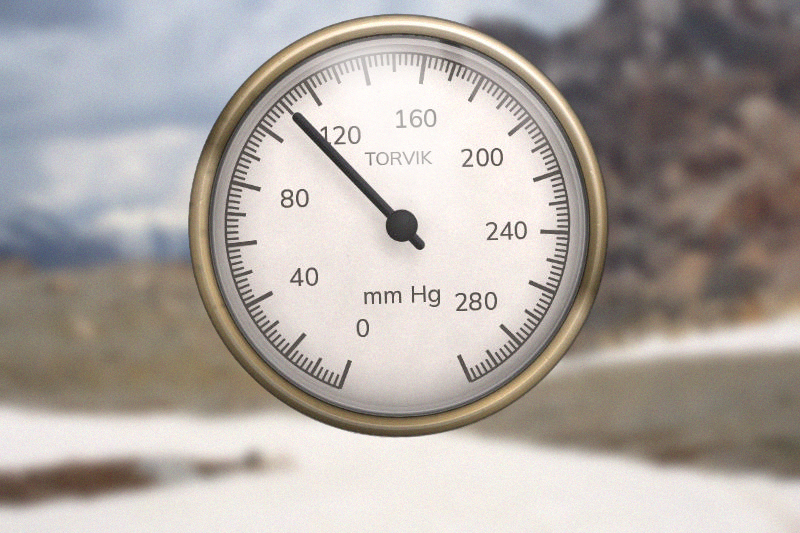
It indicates 110 mmHg
